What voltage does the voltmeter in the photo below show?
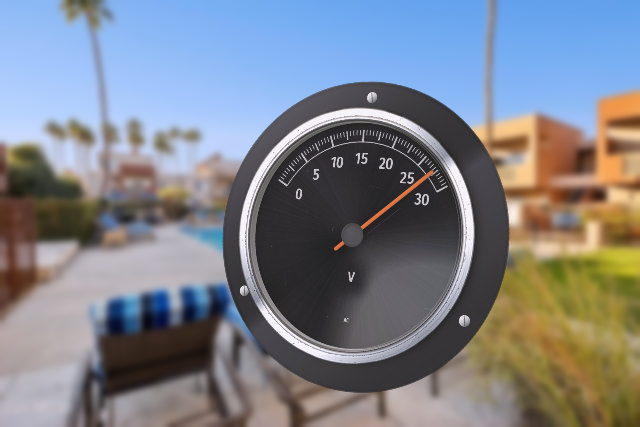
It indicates 27.5 V
